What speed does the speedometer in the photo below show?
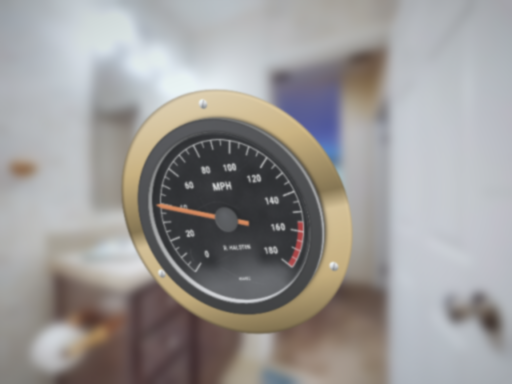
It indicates 40 mph
